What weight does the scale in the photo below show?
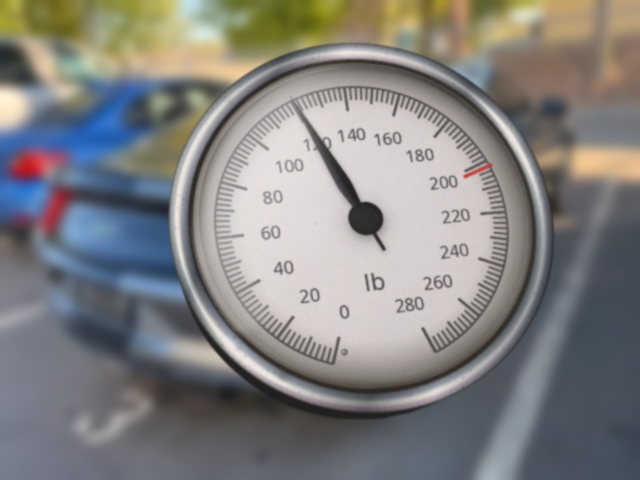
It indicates 120 lb
